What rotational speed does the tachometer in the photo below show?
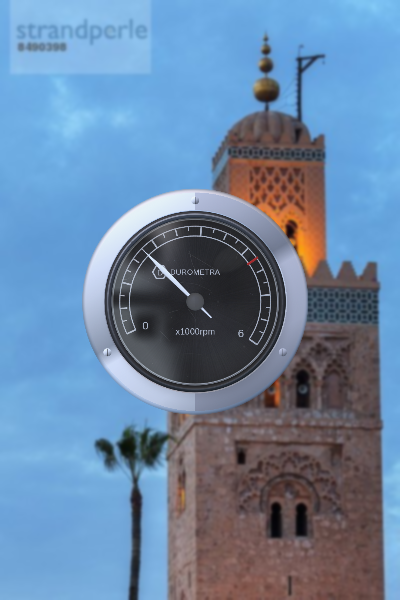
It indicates 1750 rpm
